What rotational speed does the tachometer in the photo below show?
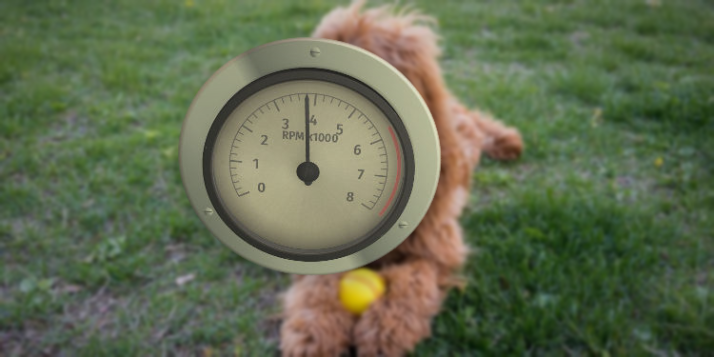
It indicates 3800 rpm
